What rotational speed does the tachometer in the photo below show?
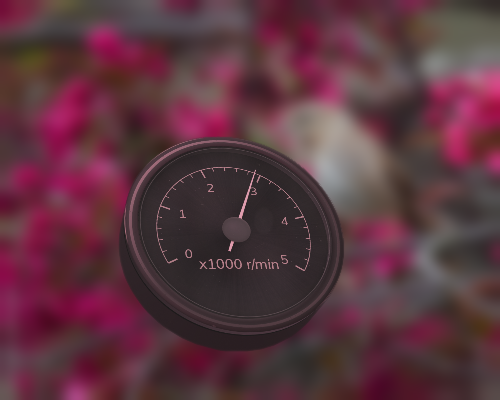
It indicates 2900 rpm
